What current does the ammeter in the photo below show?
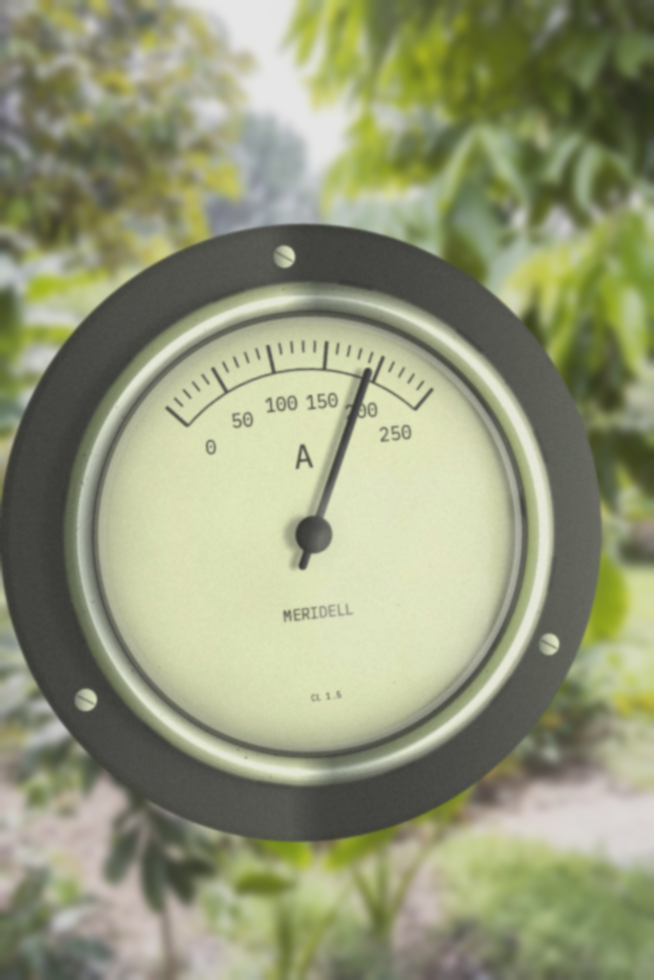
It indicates 190 A
